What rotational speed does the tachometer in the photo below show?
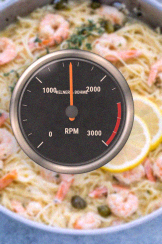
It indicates 1500 rpm
